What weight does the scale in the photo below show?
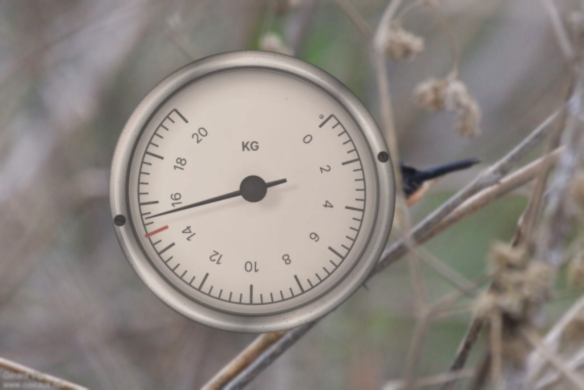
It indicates 15.4 kg
